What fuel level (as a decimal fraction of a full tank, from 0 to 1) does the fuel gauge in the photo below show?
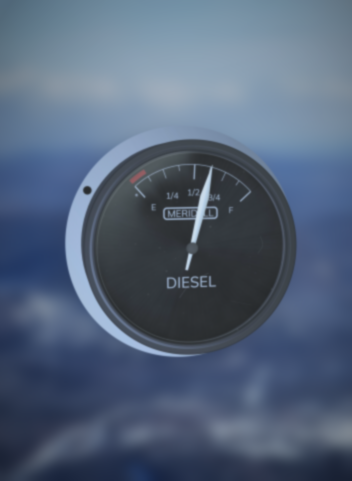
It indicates 0.625
